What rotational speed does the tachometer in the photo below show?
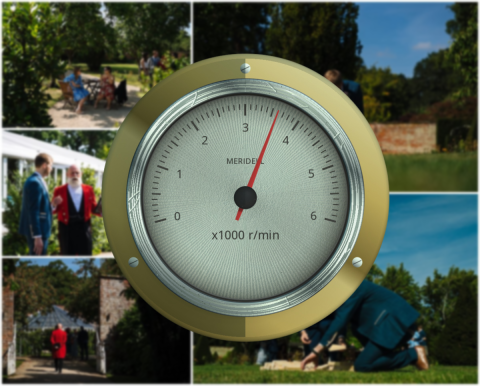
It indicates 3600 rpm
